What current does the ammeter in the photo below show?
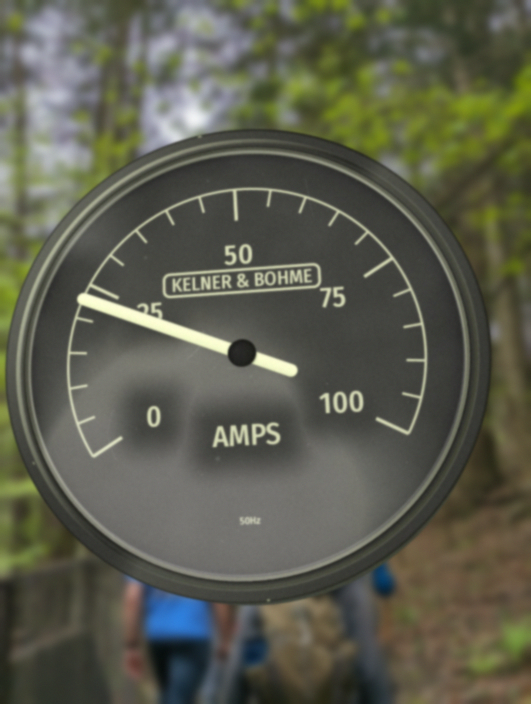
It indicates 22.5 A
